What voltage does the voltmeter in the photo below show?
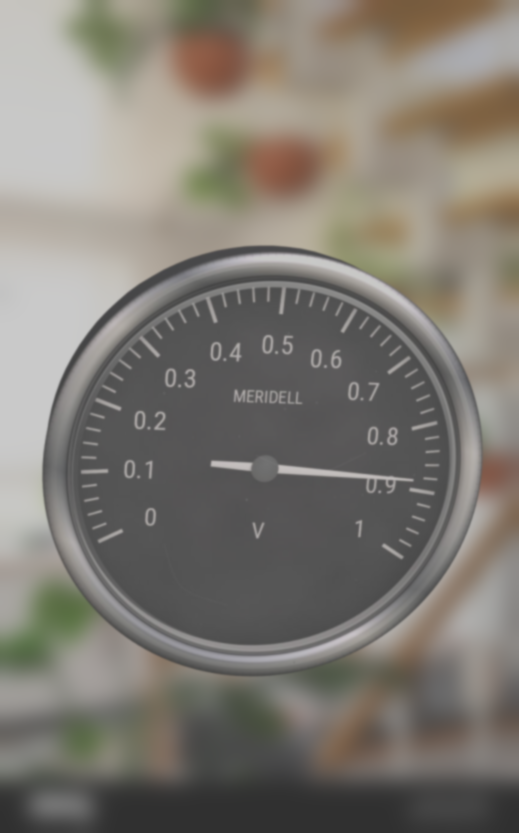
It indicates 0.88 V
